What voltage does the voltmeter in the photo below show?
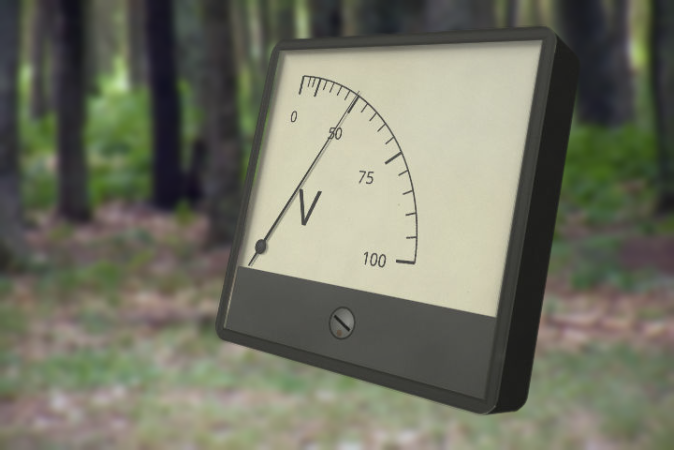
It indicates 50 V
